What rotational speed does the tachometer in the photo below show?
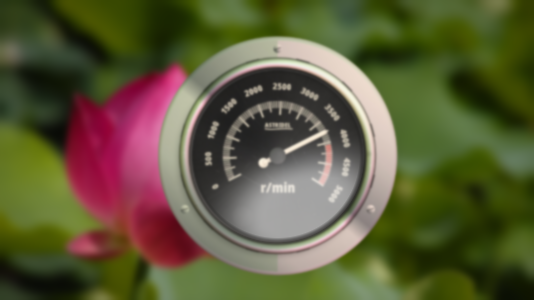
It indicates 3750 rpm
